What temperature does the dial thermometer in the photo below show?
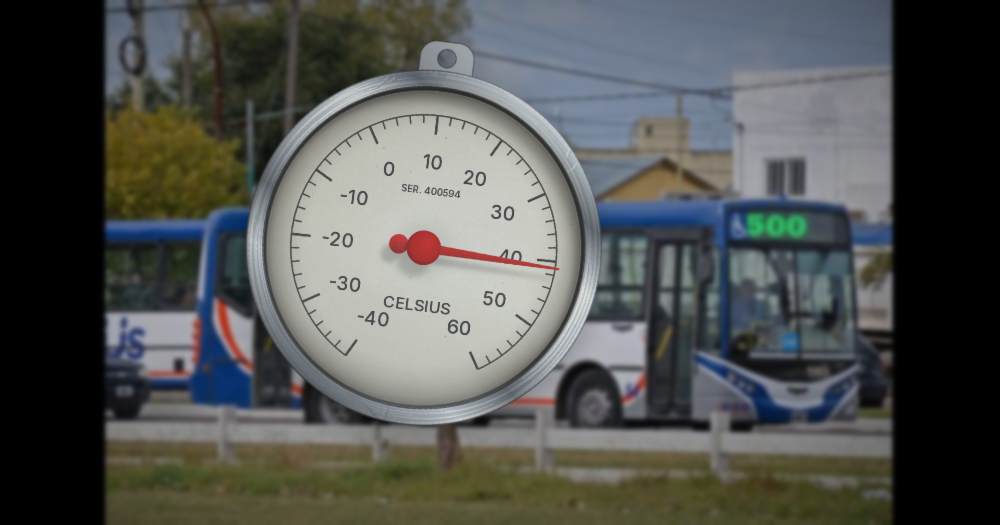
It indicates 41 °C
